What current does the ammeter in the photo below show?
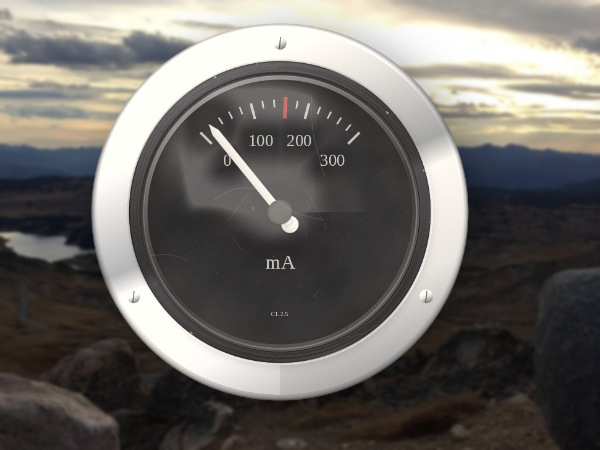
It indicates 20 mA
